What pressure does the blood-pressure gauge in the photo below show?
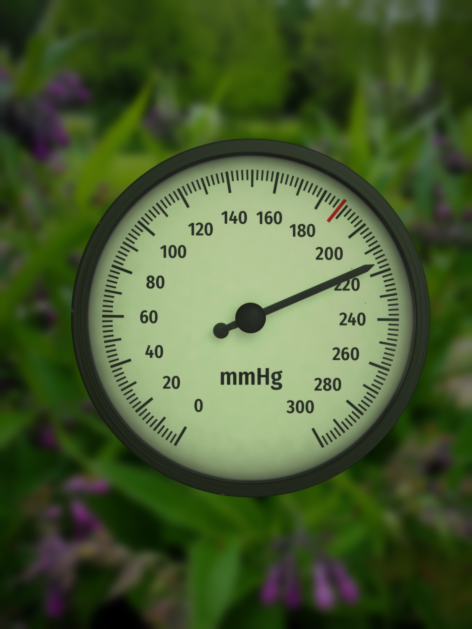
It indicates 216 mmHg
